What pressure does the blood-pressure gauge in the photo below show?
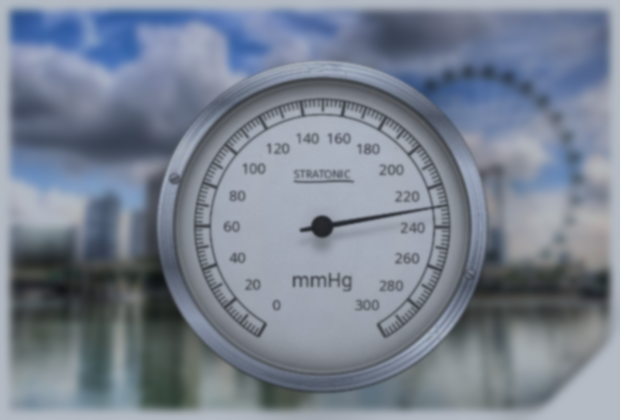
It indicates 230 mmHg
